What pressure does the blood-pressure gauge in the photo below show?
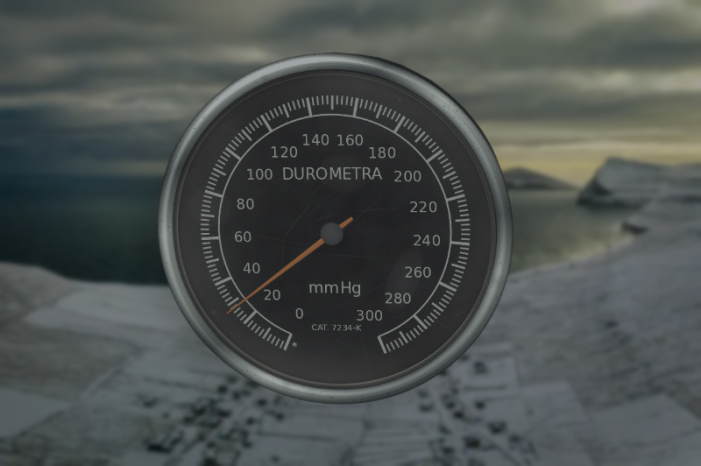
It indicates 28 mmHg
